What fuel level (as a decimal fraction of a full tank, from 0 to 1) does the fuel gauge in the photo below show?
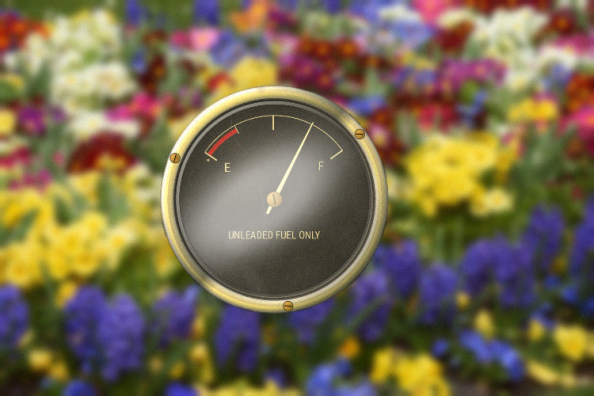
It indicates 0.75
